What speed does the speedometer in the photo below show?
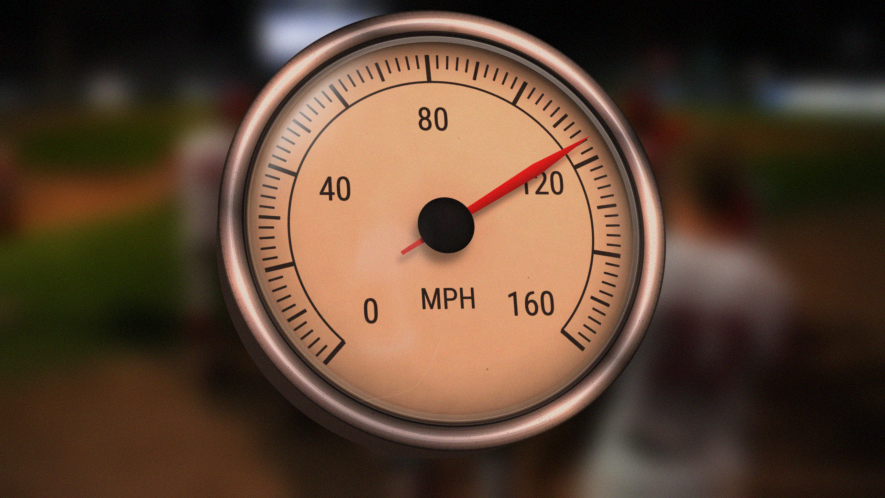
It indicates 116 mph
